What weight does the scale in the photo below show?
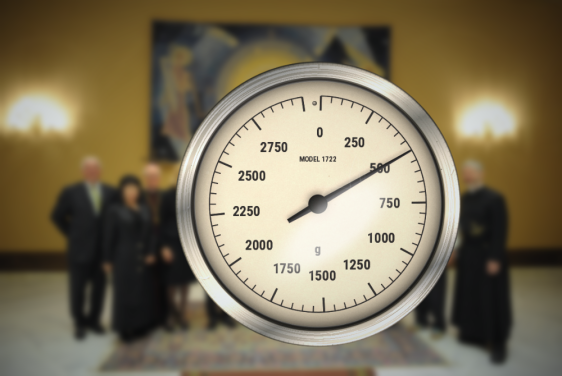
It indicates 500 g
